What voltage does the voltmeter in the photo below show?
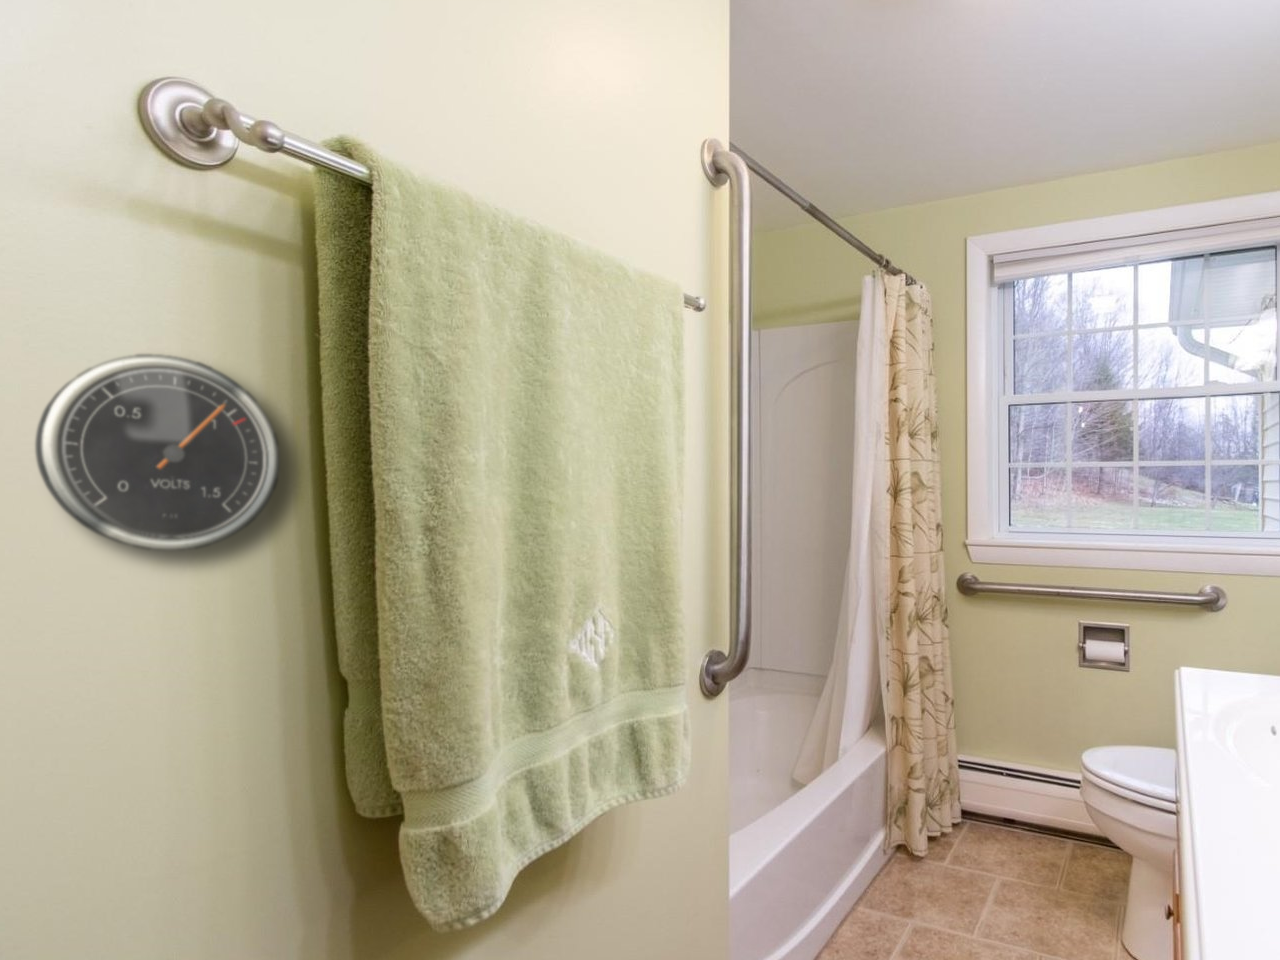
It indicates 0.95 V
